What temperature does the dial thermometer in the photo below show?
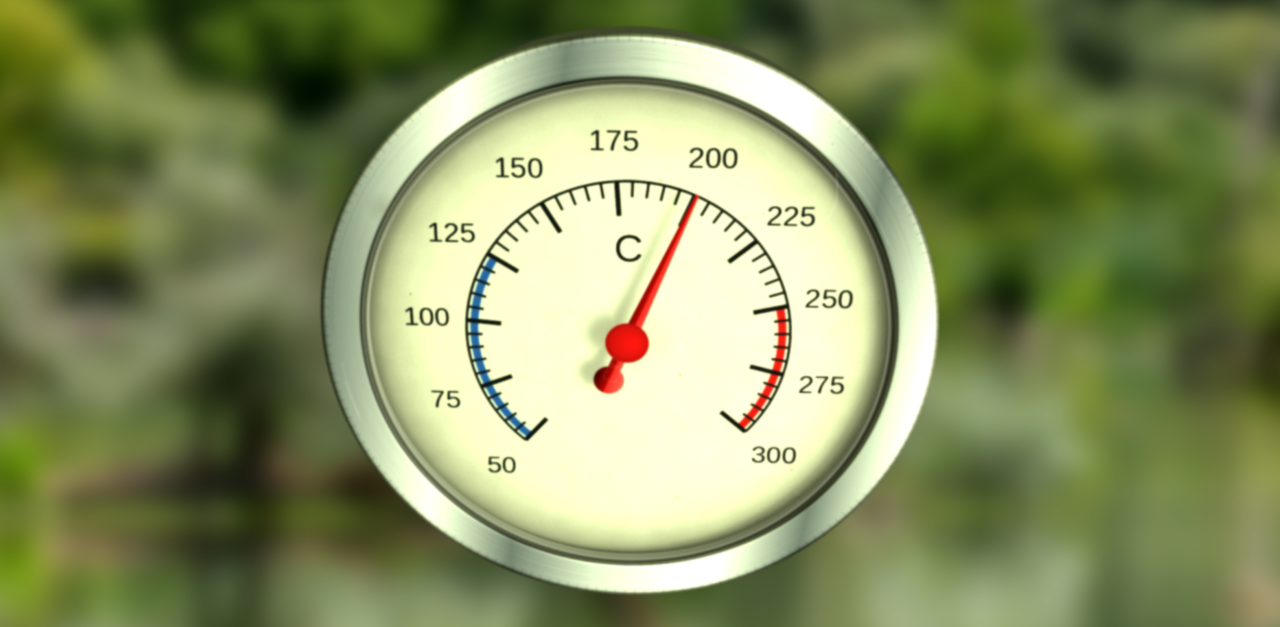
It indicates 200 °C
